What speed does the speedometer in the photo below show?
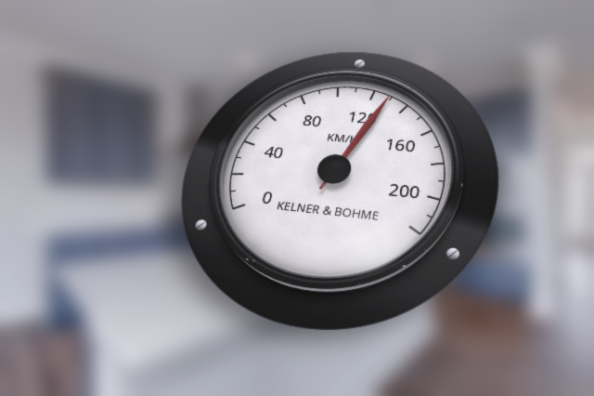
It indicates 130 km/h
